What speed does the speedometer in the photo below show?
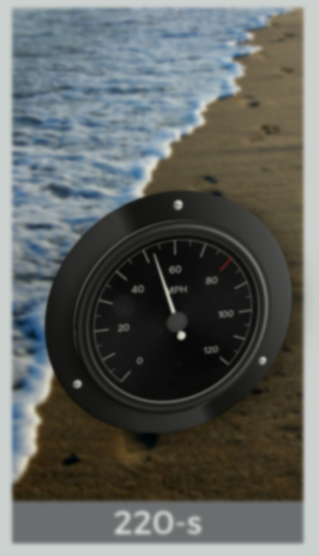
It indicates 52.5 mph
